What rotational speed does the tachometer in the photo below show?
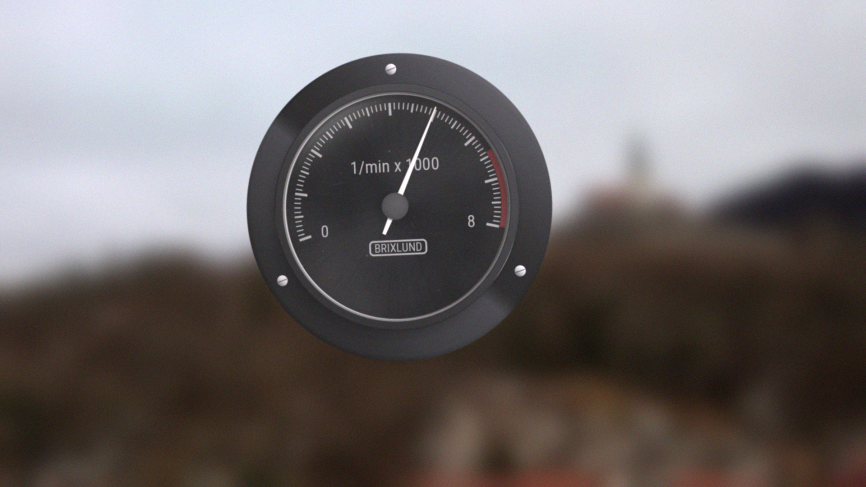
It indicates 5000 rpm
